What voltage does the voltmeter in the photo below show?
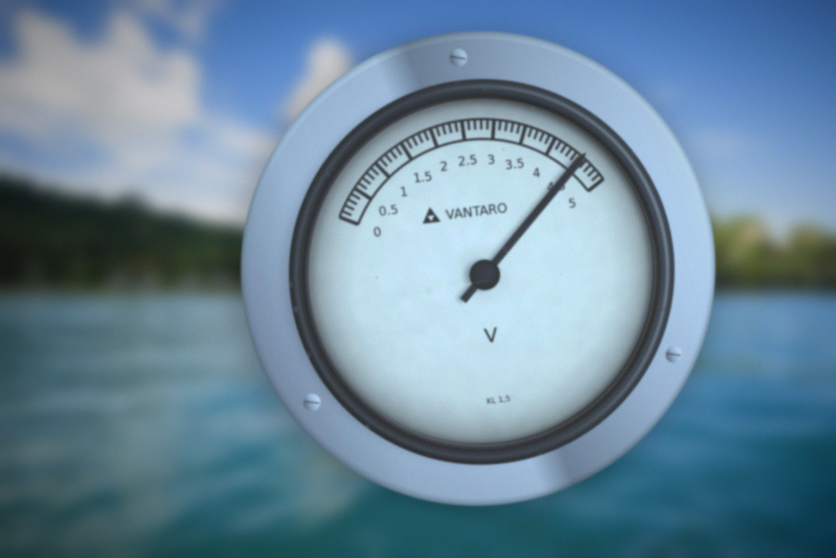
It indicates 4.5 V
